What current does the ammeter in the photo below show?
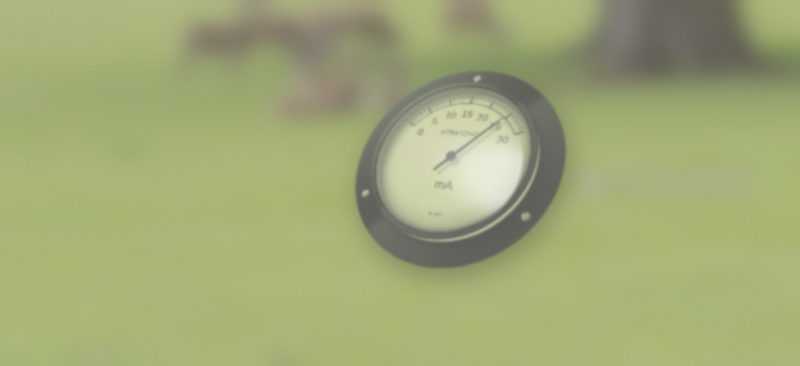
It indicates 25 mA
